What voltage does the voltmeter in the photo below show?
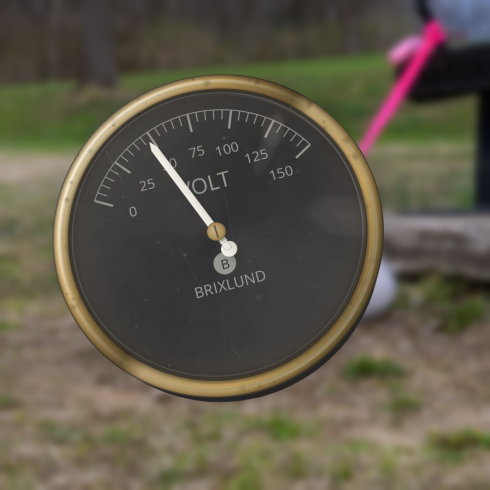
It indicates 47.5 V
